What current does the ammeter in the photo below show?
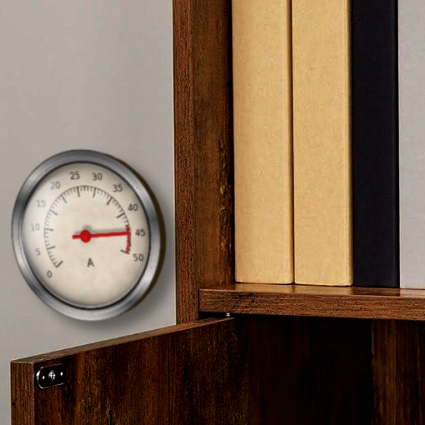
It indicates 45 A
